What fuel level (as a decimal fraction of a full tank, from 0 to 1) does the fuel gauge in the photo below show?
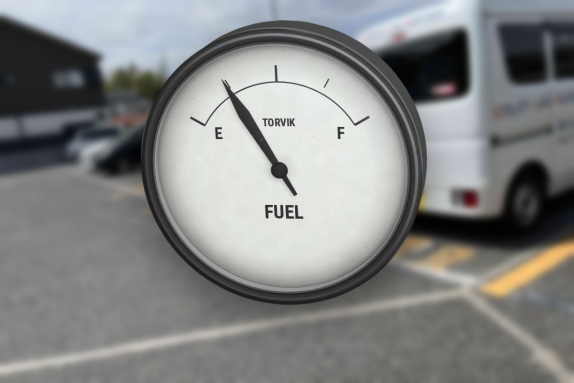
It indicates 0.25
